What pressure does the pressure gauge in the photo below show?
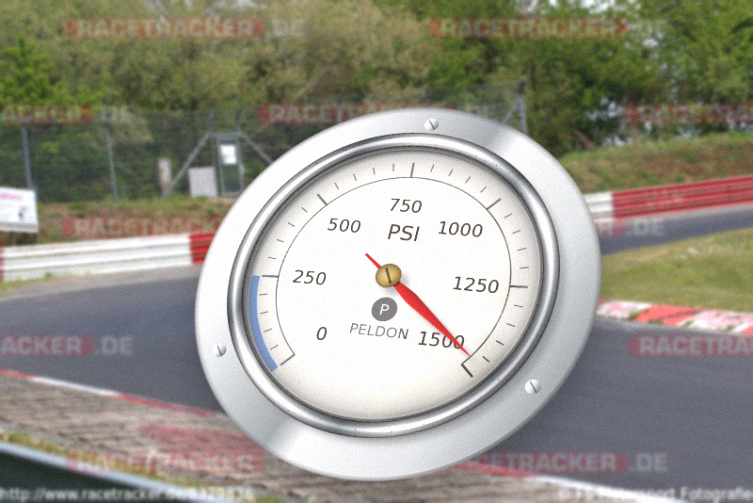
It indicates 1475 psi
